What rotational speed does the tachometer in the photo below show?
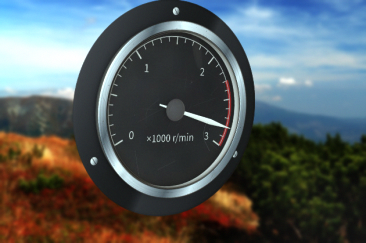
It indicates 2800 rpm
